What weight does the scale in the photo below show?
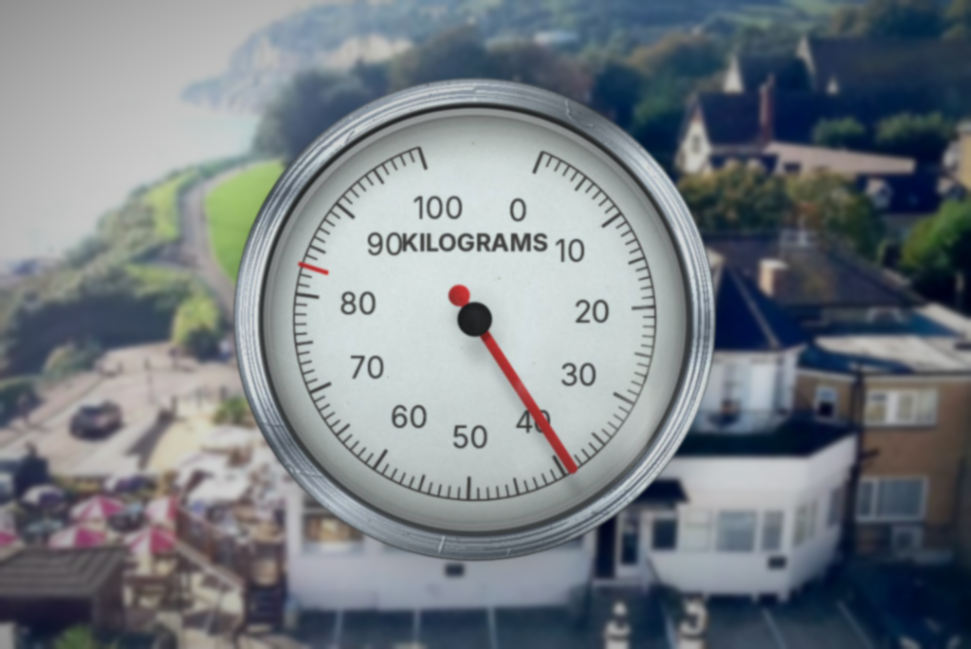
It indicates 39 kg
